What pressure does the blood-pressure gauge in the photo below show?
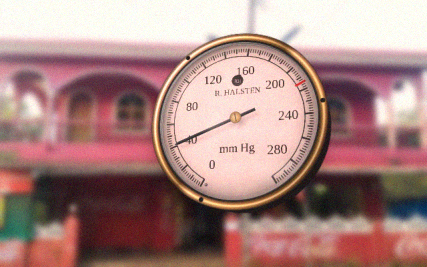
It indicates 40 mmHg
